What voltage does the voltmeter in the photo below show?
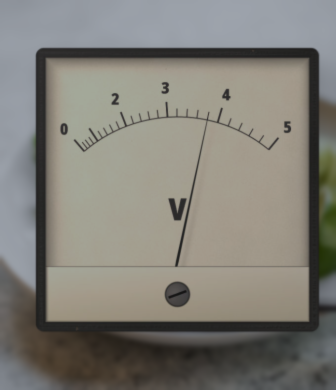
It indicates 3.8 V
